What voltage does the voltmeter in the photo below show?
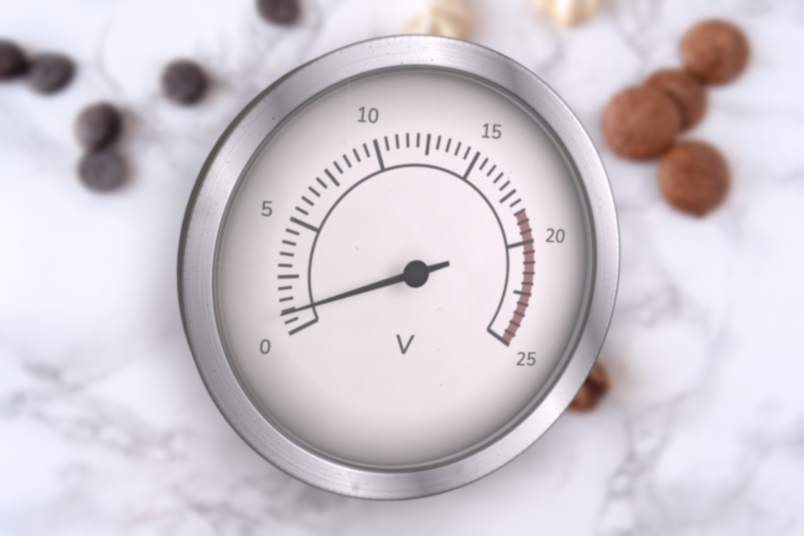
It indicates 1 V
